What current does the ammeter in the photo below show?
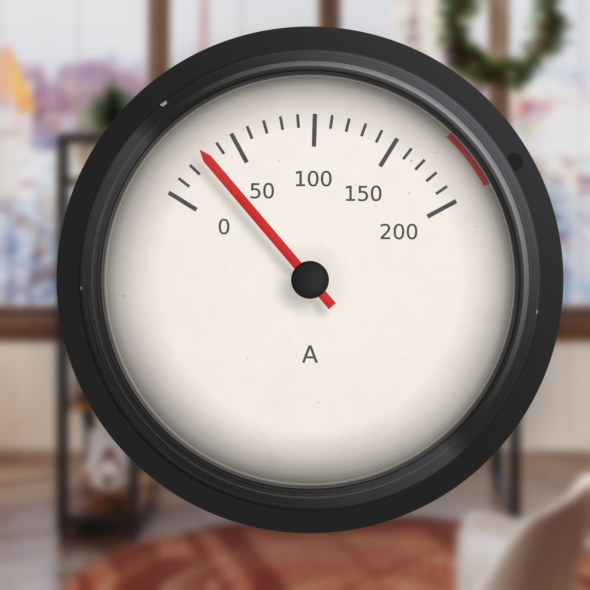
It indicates 30 A
